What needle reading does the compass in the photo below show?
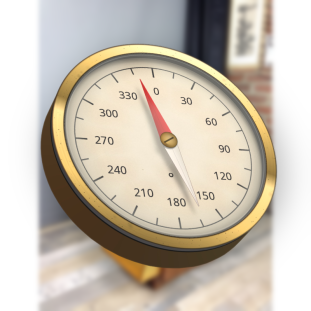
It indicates 345 °
